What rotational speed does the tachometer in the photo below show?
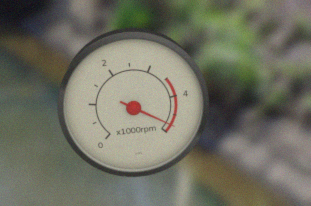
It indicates 4750 rpm
